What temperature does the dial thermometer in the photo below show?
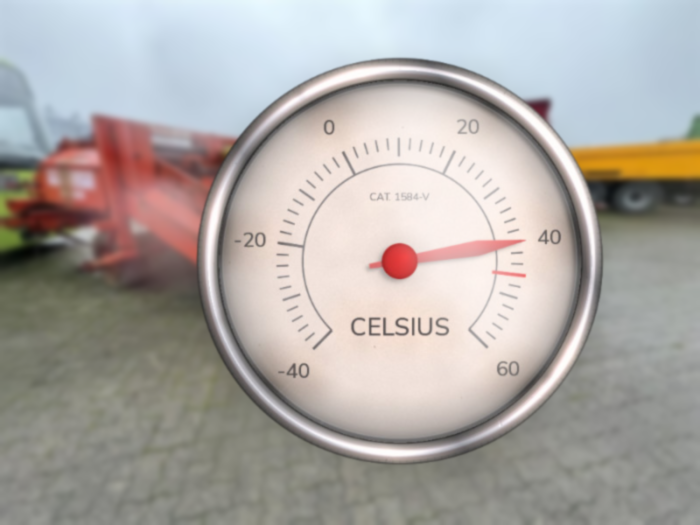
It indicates 40 °C
